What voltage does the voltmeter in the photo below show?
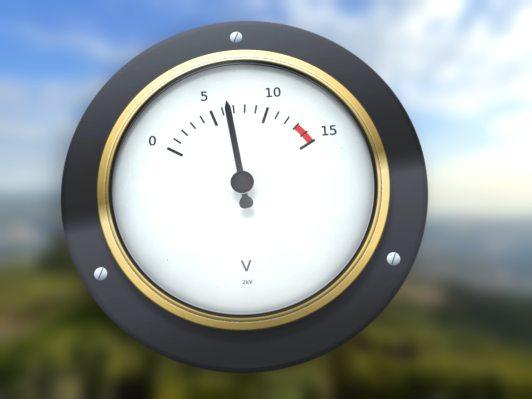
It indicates 6.5 V
